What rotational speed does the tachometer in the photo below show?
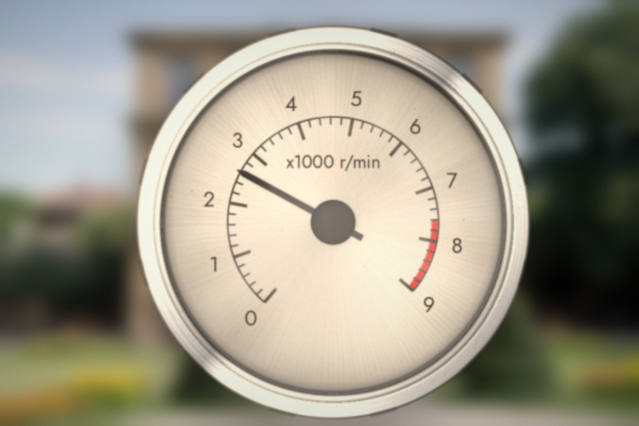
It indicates 2600 rpm
